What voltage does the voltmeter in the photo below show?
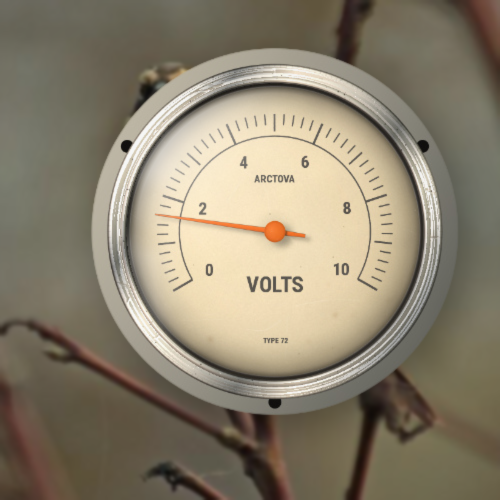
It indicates 1.6 V
